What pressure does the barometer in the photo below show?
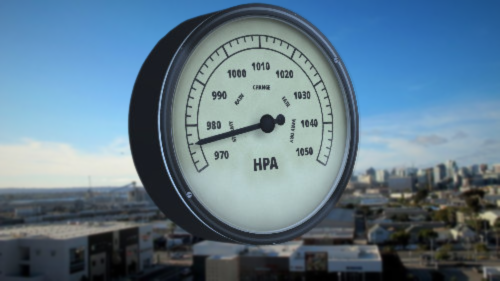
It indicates 976 hPa
